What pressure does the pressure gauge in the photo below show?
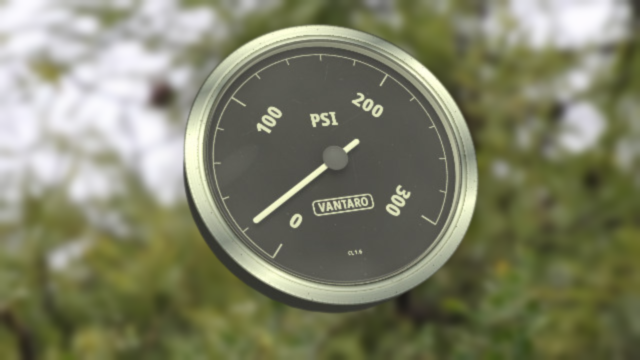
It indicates 20 psi
